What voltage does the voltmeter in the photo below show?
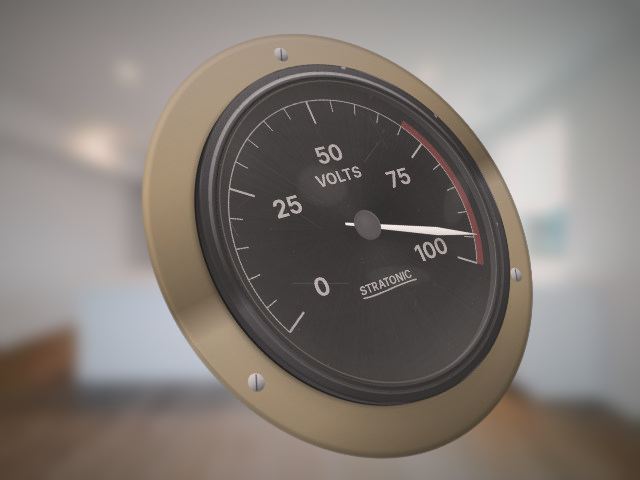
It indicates 95 V
